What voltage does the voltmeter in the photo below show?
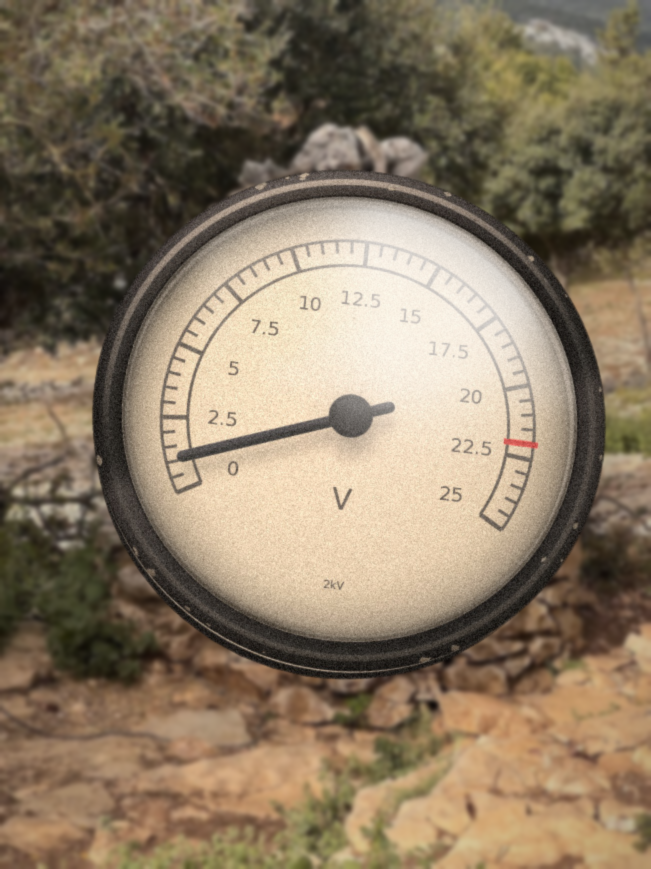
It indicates 1 V
